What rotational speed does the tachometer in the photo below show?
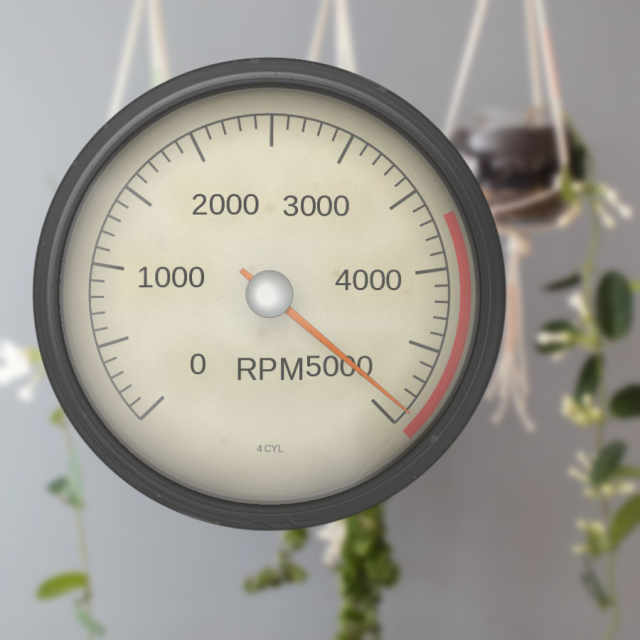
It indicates 4900 rpm
